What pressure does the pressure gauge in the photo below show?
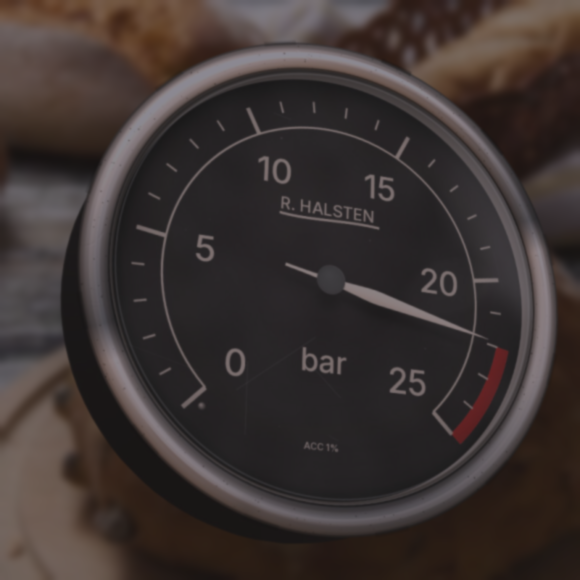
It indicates 22 bar
